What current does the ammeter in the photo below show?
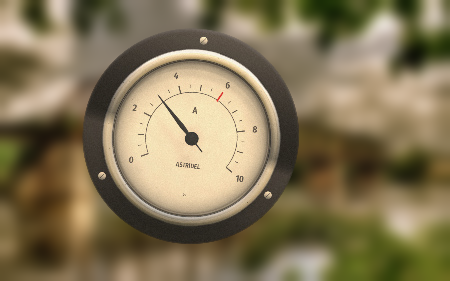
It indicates 3 A
